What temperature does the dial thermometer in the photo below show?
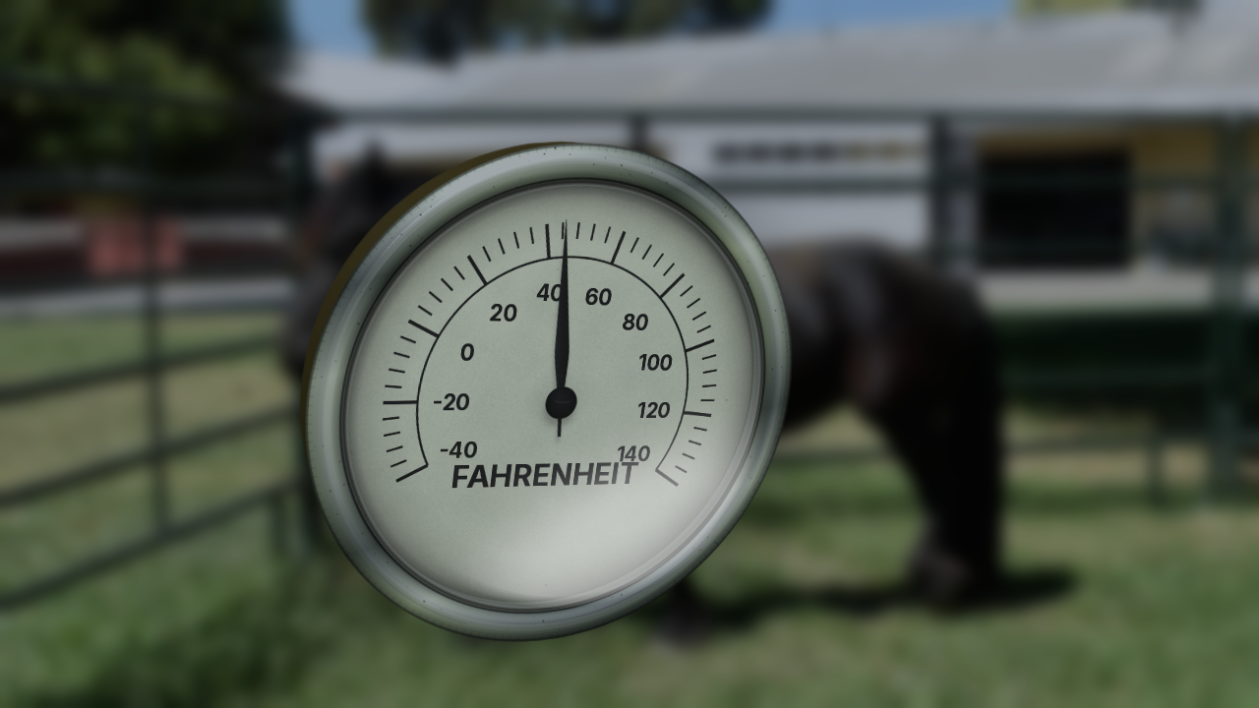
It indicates 44 °F
